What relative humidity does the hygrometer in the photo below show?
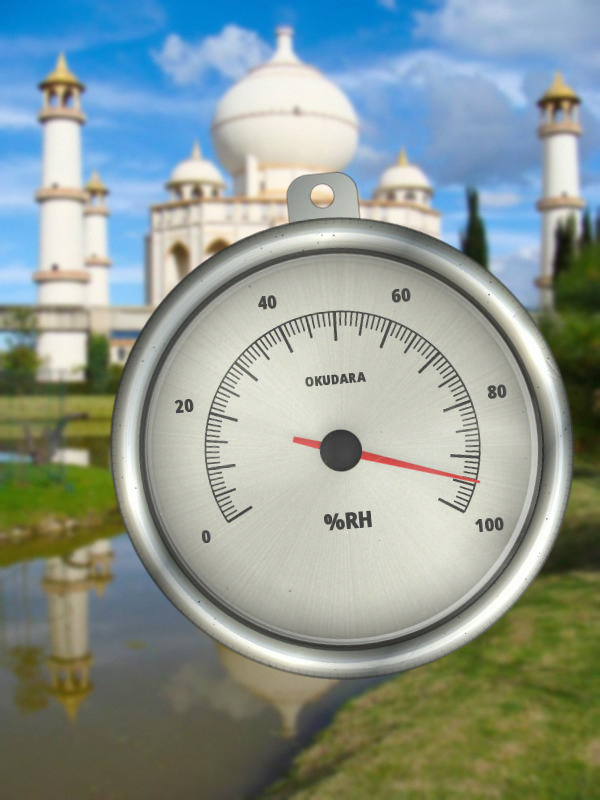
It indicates 94 %
